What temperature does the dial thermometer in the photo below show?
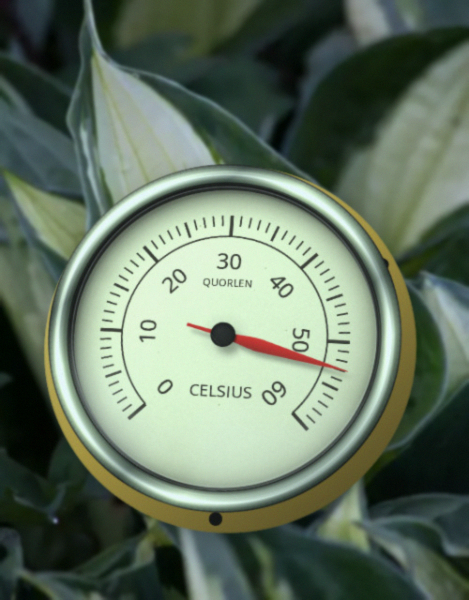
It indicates 53 °C
